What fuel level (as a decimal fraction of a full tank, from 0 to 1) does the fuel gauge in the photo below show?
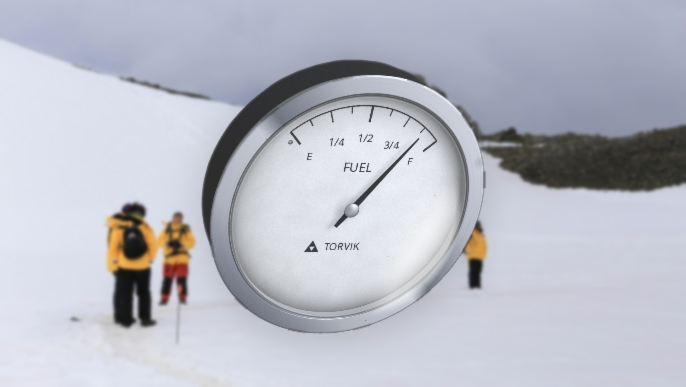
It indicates 0.875
